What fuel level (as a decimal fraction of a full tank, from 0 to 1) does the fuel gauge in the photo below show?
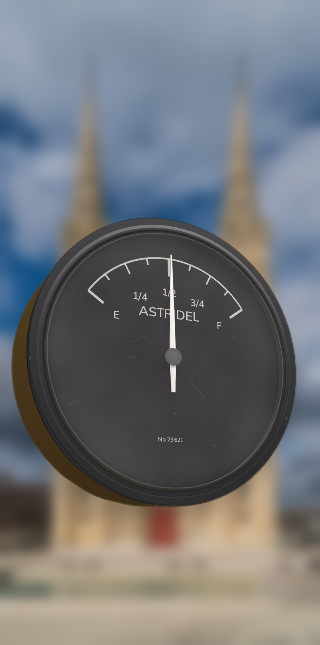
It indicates 0.5
